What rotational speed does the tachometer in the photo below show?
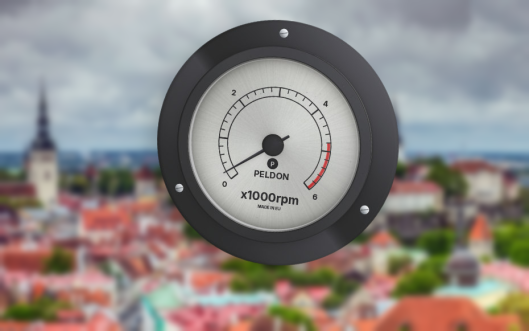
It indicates 200 rpm
